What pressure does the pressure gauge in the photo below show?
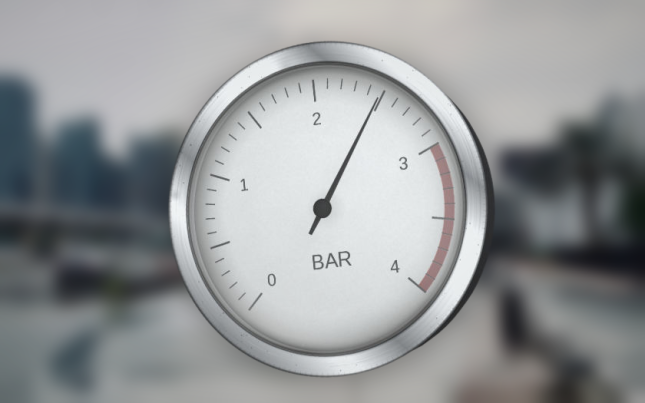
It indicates 2.5 bar
